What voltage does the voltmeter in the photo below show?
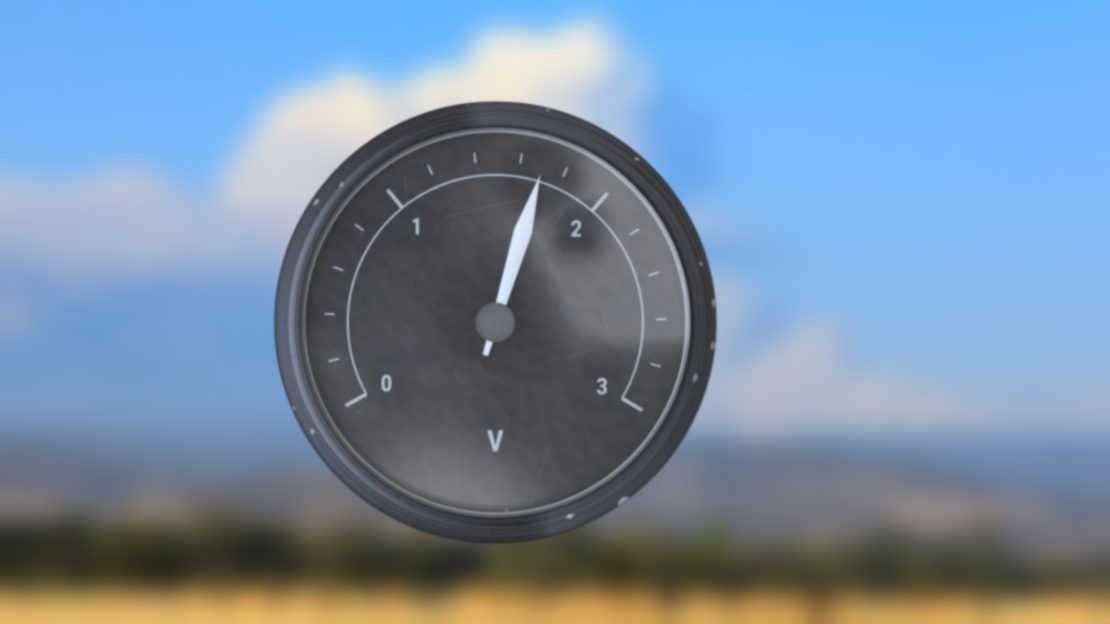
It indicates 1.7 V
